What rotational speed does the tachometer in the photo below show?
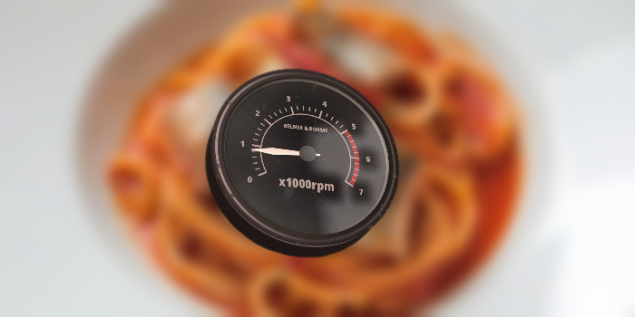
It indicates 800 rpm
